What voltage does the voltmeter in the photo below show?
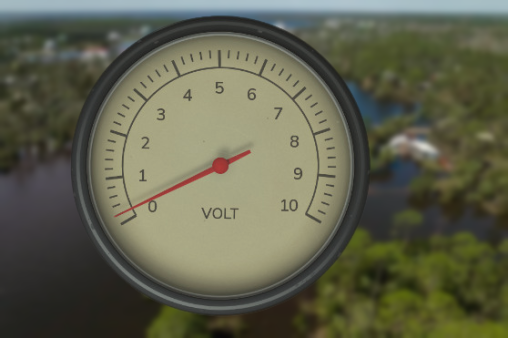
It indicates 0.2 V
